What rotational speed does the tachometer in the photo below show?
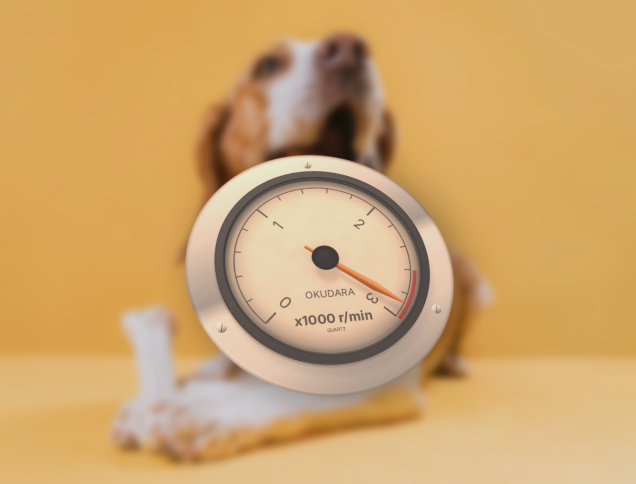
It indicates 2900 rpm
